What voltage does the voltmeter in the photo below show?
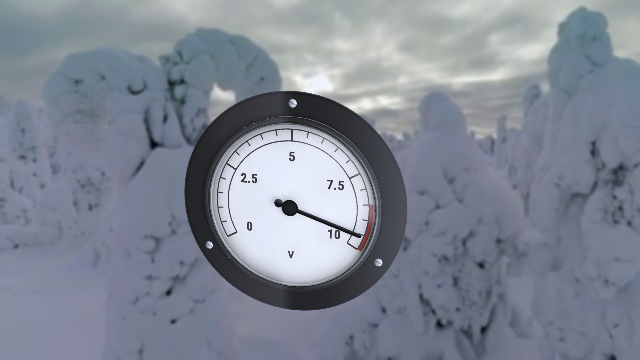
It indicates 9.5 V
